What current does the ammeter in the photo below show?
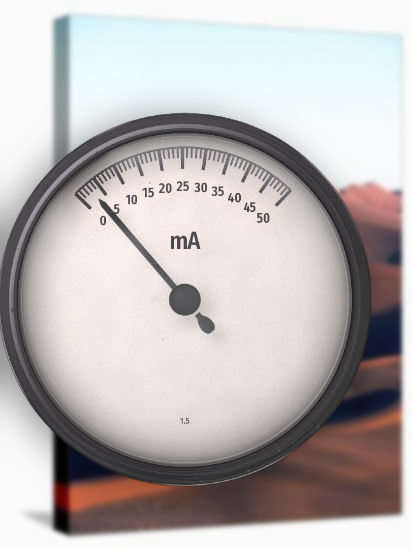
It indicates 3 mA
